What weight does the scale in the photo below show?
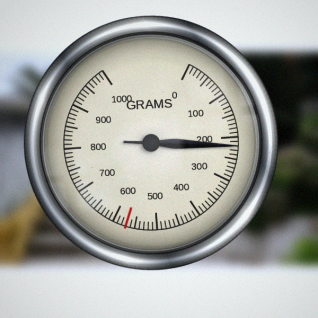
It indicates 220 g
